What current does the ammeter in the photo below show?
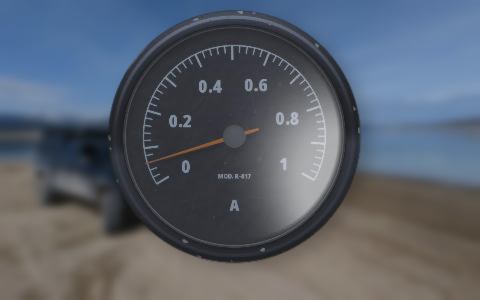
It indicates 0.06 A
